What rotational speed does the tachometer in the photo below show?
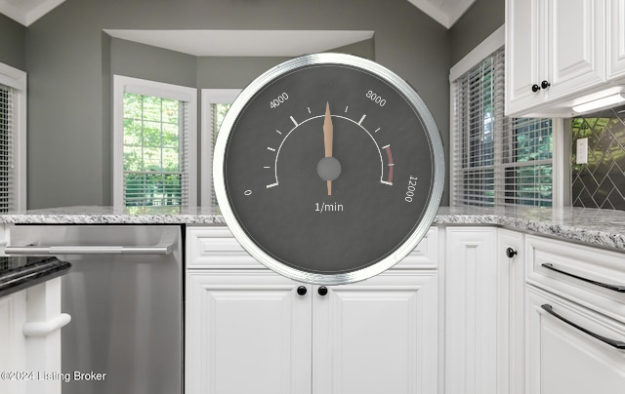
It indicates 6000 rpm
